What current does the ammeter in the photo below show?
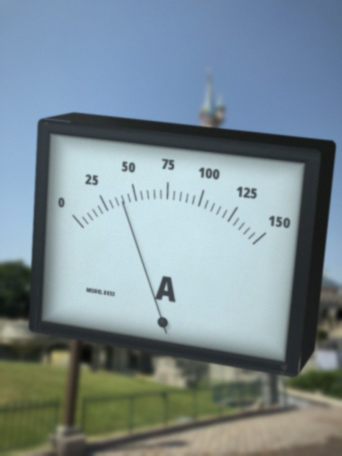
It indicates 40 A
